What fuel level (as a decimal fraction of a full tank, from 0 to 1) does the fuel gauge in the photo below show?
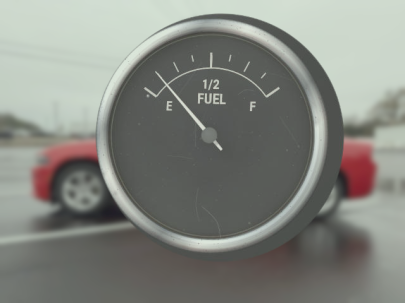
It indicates 0.125
